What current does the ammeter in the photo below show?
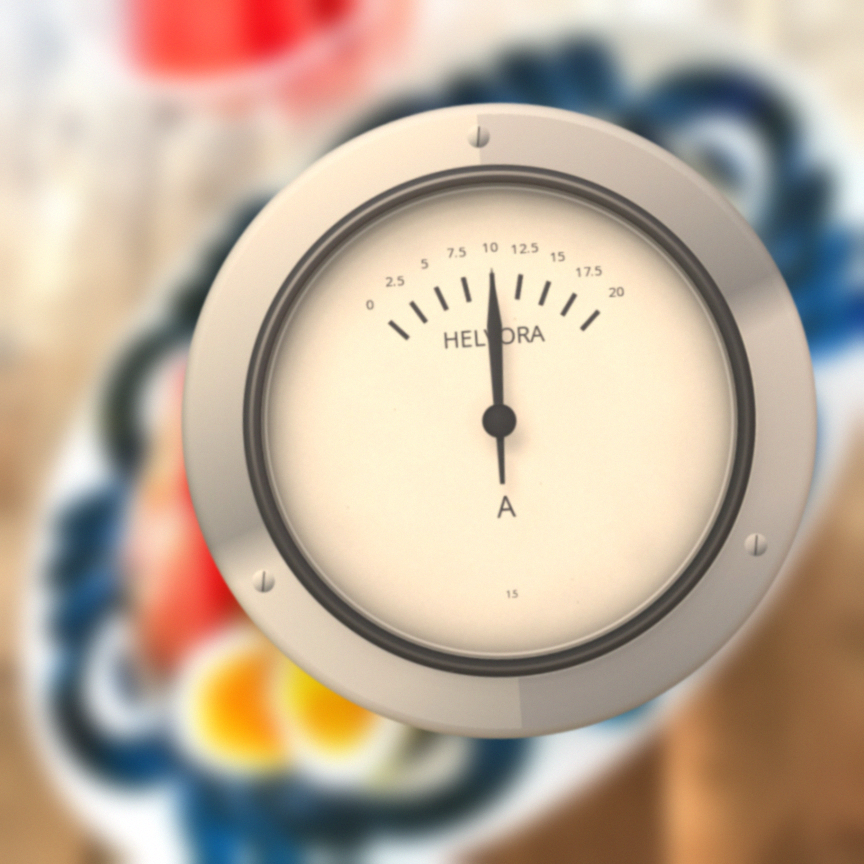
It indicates 10 A
